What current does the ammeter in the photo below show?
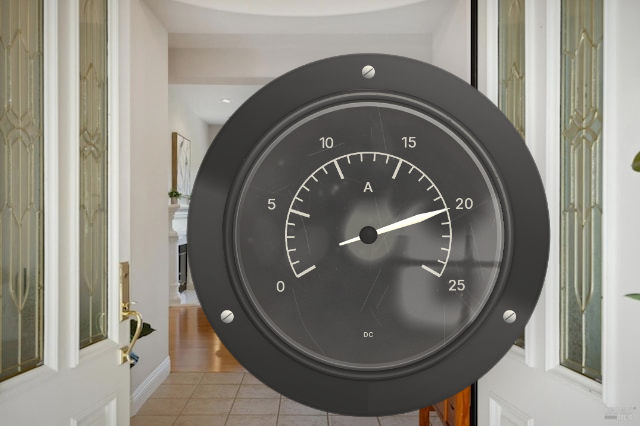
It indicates 20 A
